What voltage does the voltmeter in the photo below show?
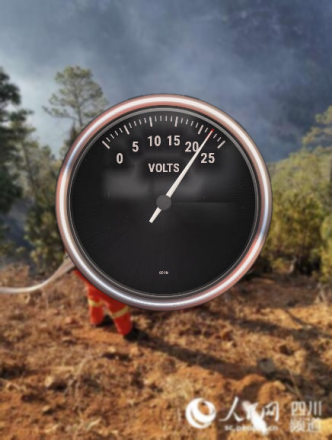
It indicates 22 V
